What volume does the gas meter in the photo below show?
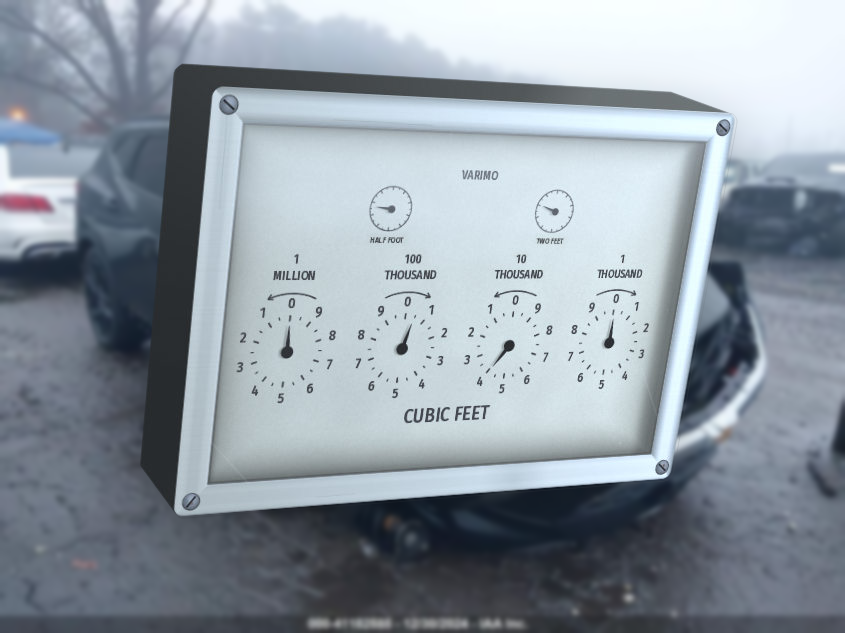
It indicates 4000 ft³
